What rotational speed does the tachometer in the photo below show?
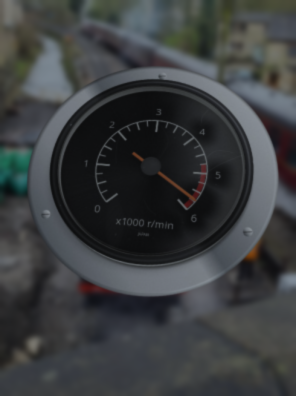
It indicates 5750 rpm
